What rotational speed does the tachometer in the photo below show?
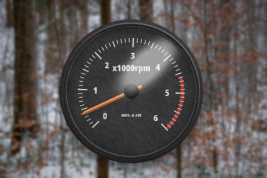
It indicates 400 rpm
